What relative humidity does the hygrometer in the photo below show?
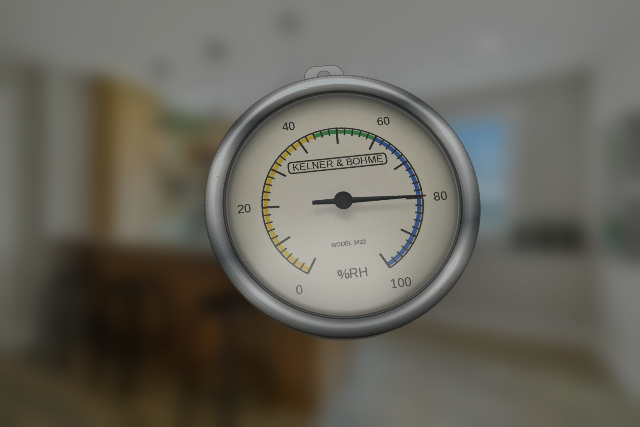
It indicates 80 %
